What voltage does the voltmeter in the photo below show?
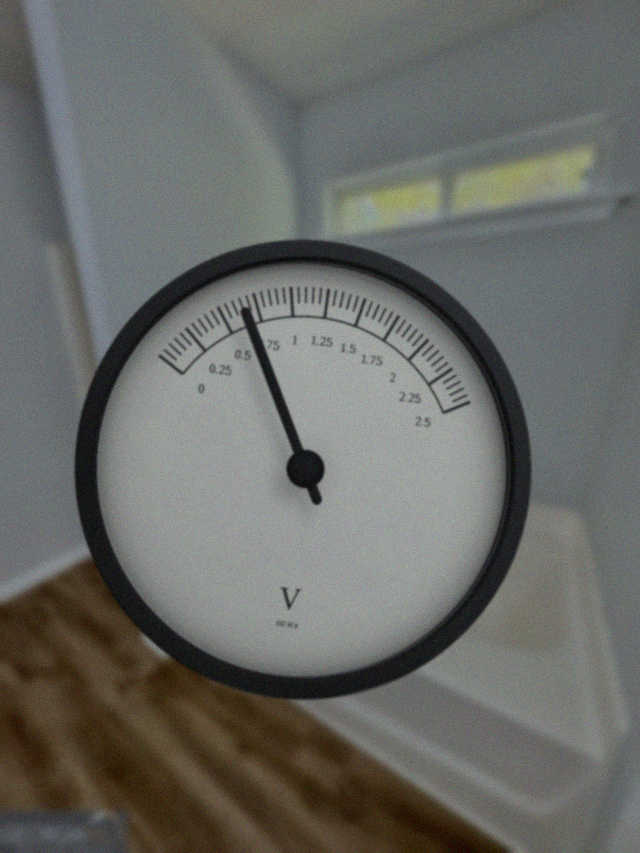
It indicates 0.65 V
